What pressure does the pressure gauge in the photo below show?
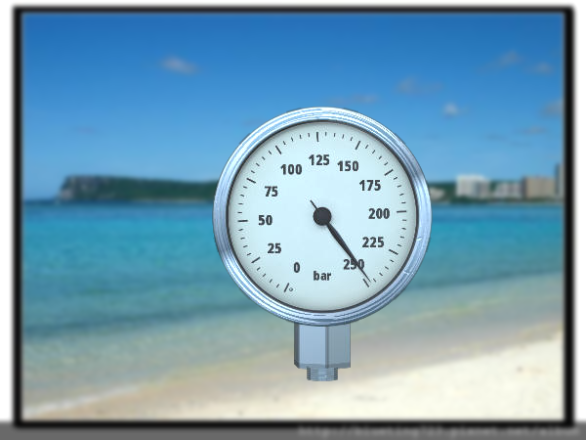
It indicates 247.5 bar
